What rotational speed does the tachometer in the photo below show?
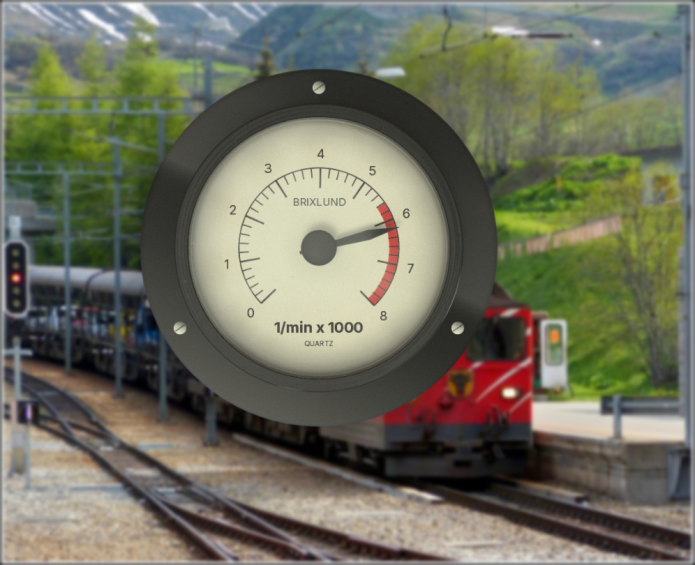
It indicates 6200 rpm
